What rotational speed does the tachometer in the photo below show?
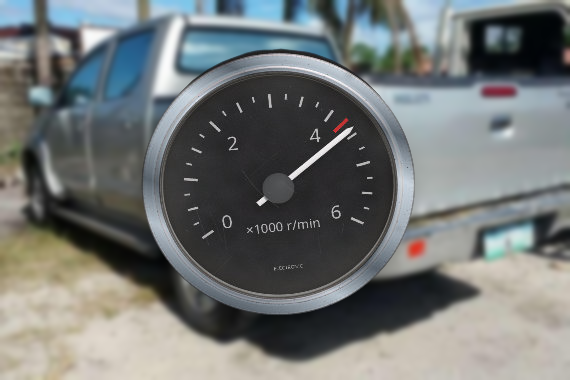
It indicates 4375 rpm
